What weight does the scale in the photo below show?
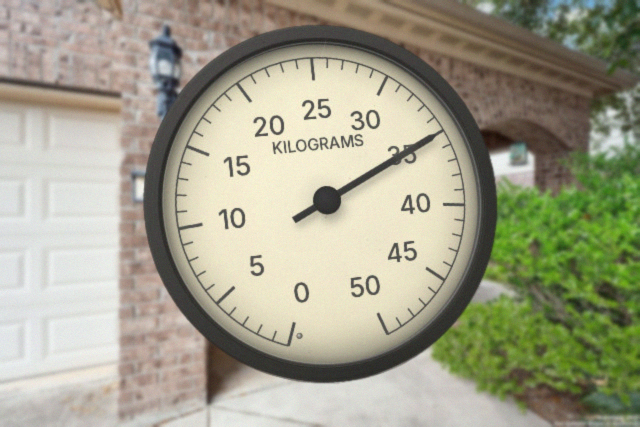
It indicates 35 kg
